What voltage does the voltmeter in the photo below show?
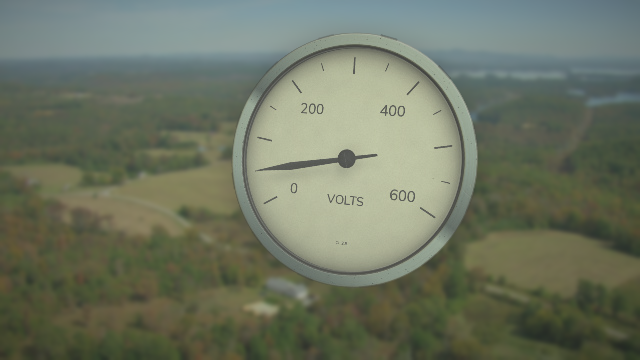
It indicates 50 V
